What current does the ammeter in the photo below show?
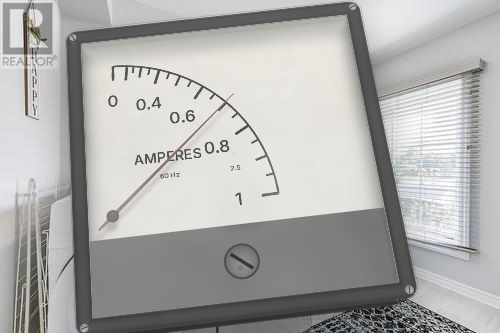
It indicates 0.7 A
